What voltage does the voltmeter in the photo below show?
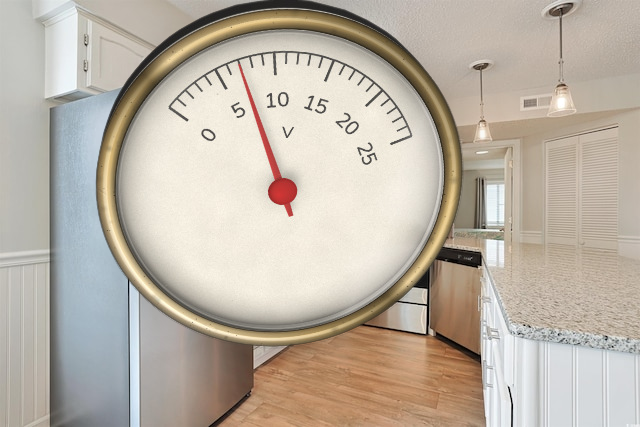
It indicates 7 V
